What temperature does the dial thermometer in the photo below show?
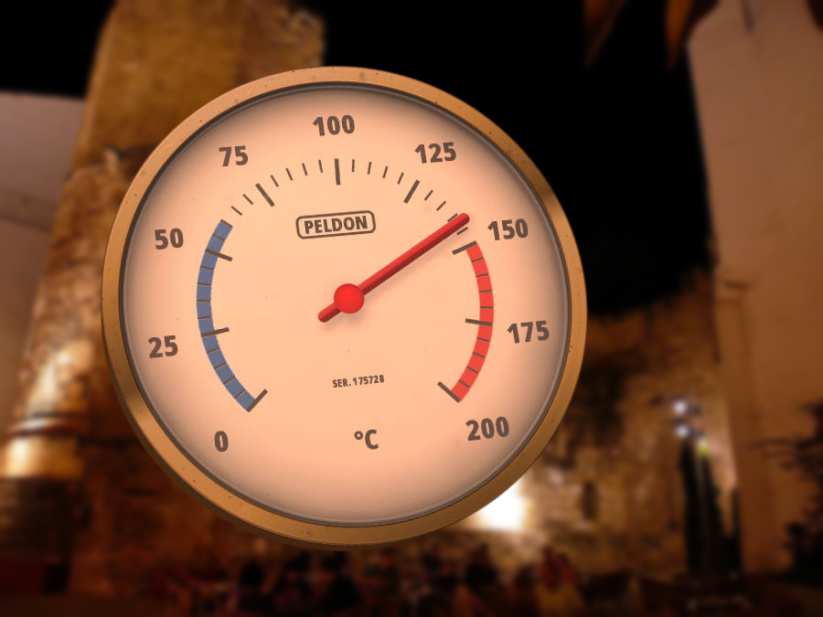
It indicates 142.5 °C
